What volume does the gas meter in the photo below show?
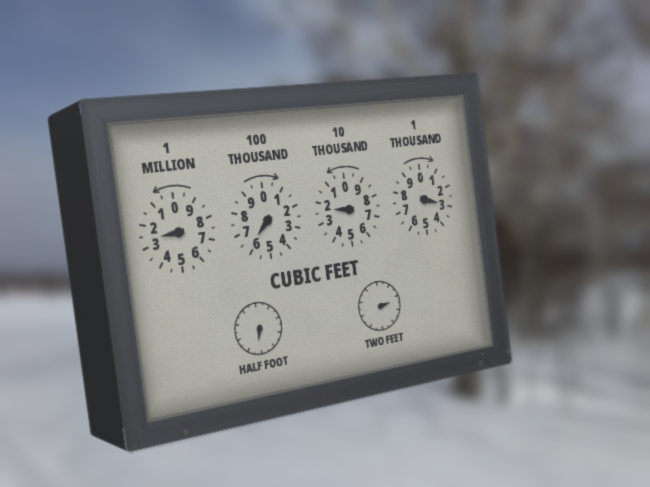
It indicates 262300 ft³
